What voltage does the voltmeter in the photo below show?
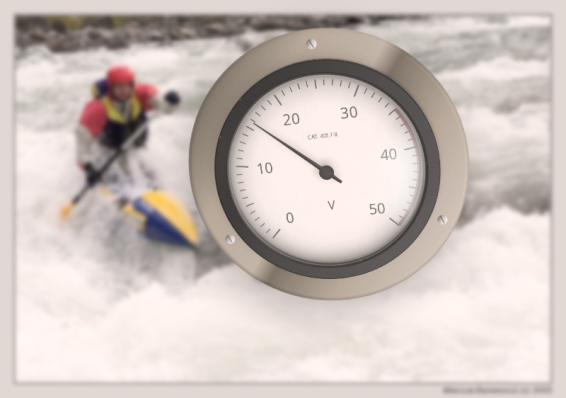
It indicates 16 V
